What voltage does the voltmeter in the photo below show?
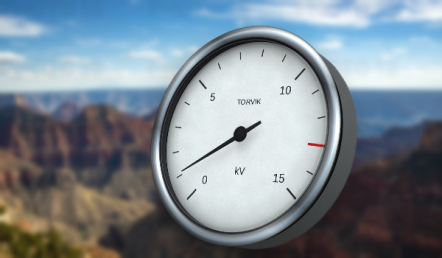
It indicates 1 kV
